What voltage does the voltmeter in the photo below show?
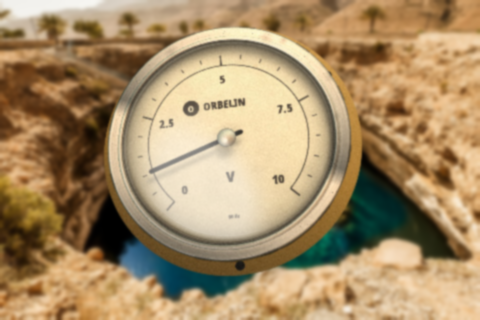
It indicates 1 V
